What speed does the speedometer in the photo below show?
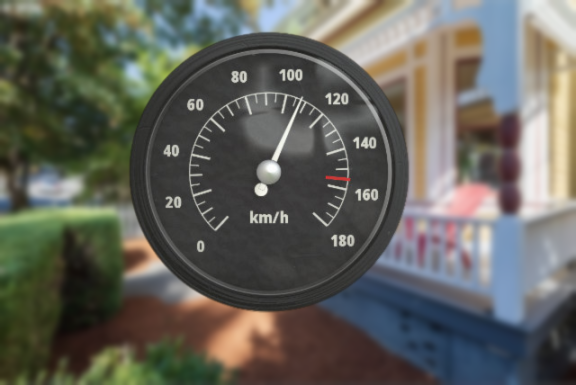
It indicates 107.5 km/h
